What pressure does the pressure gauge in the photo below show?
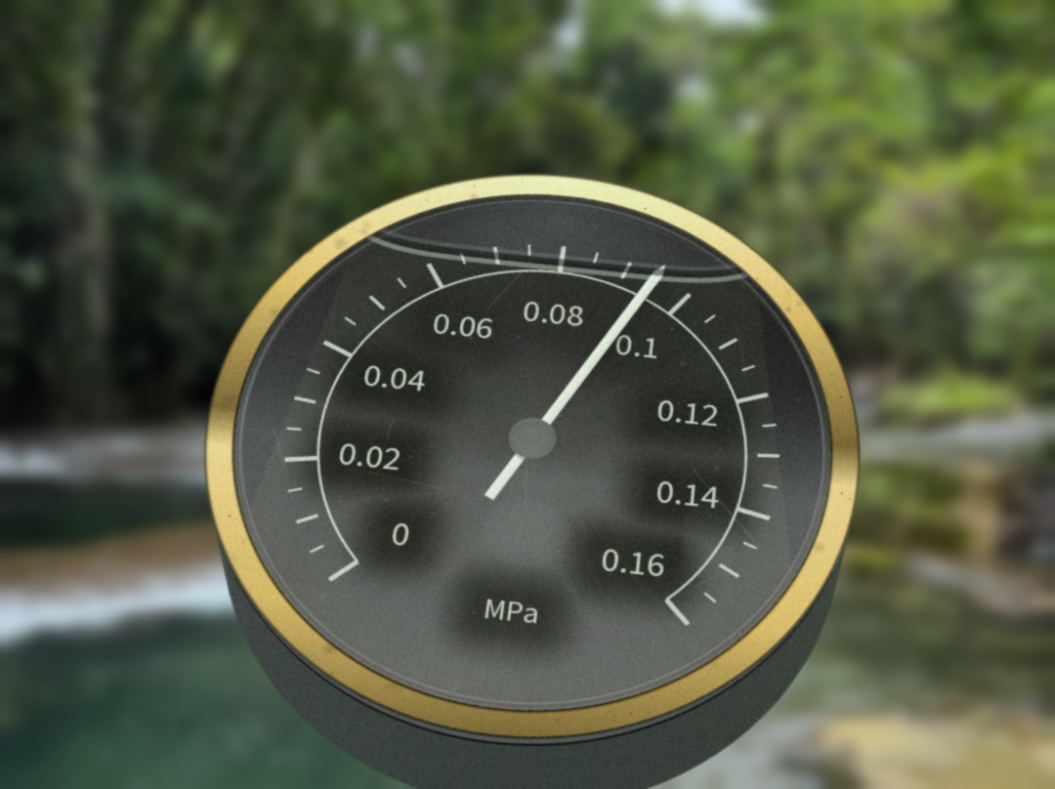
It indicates 0.095 MPa
